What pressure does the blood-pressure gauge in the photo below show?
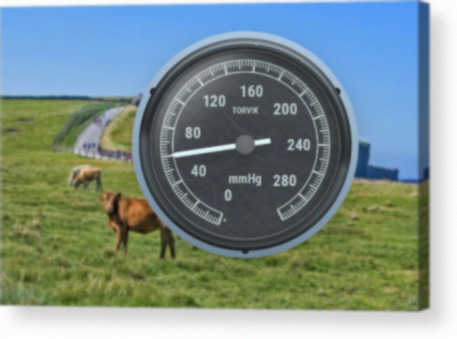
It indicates 60 mmHg
